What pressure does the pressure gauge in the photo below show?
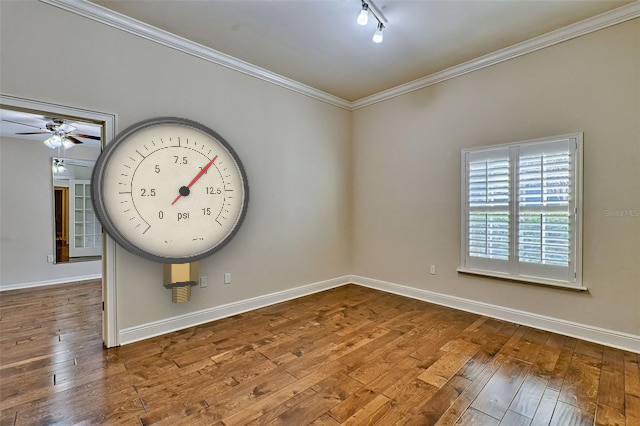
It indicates 10 psi
